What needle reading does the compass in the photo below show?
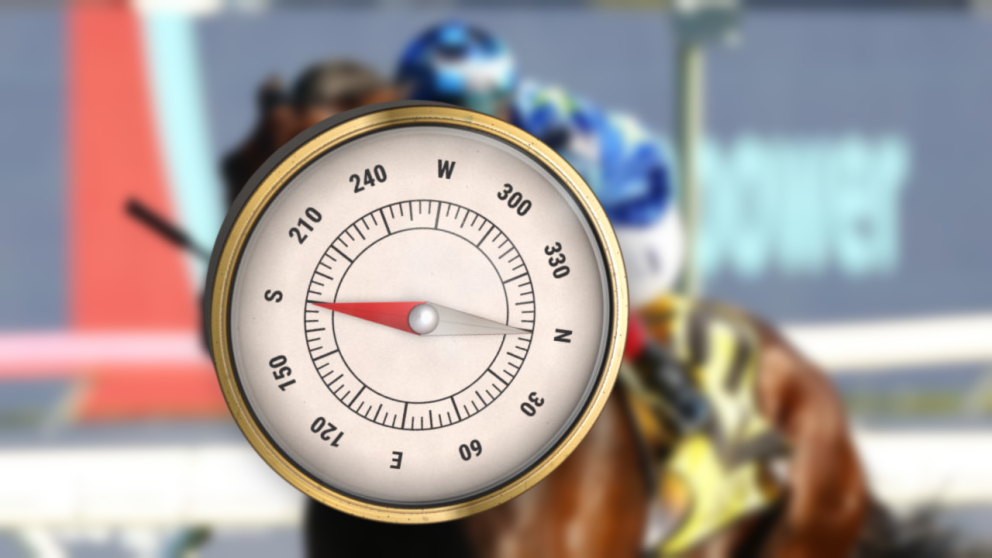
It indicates 180 °
